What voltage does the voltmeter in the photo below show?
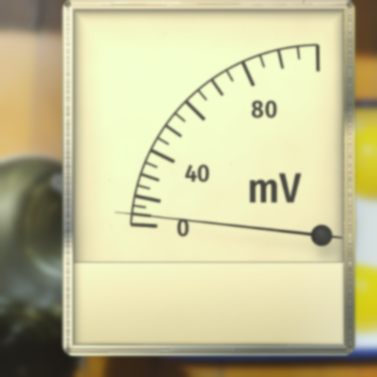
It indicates 10 mV
